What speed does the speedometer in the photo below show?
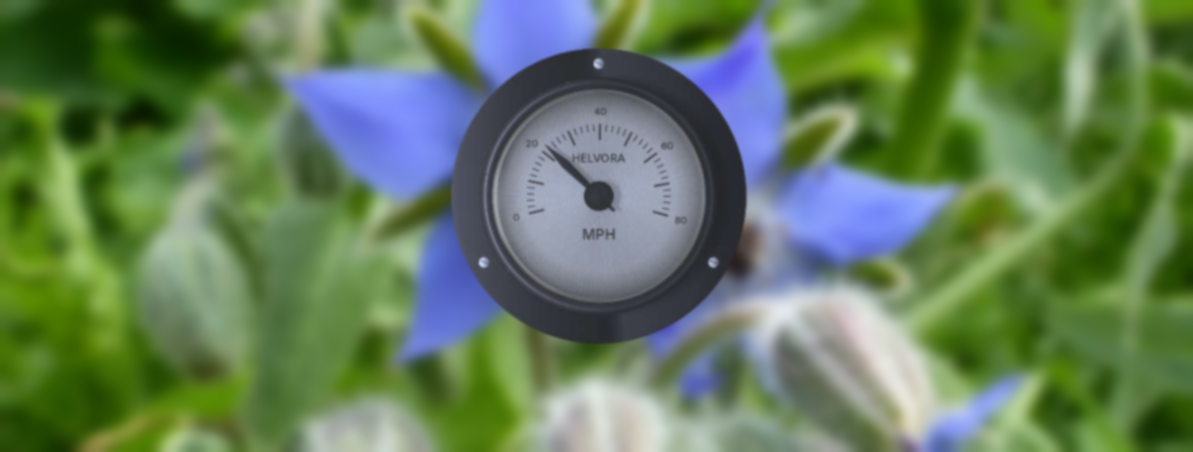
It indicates 22 mph
